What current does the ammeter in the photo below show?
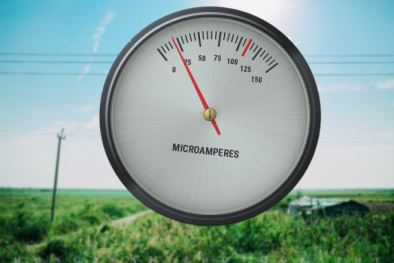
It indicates 20 µA
